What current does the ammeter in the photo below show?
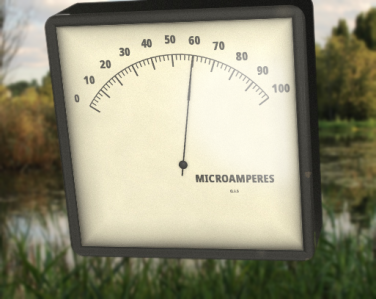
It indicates 60 µA
